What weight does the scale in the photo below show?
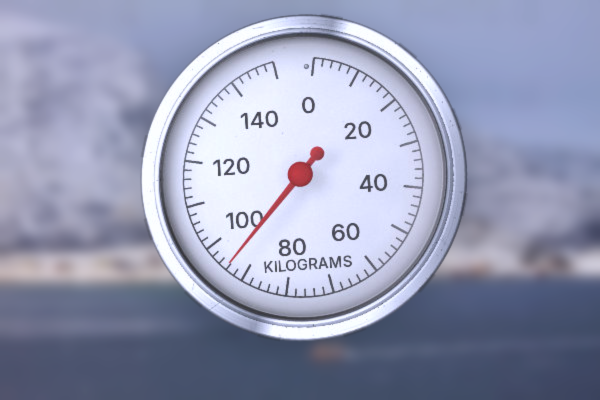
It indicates 94 kg
